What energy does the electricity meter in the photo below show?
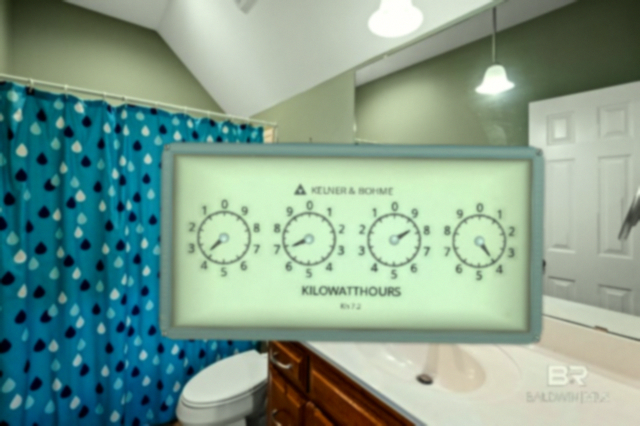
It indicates 3684 kWh
